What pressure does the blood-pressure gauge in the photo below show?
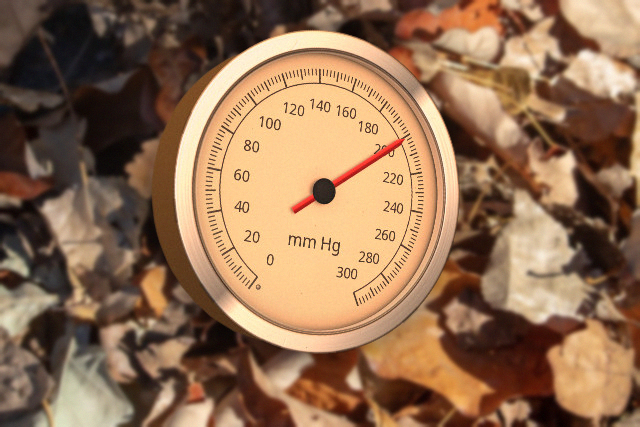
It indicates 200 mmHg
